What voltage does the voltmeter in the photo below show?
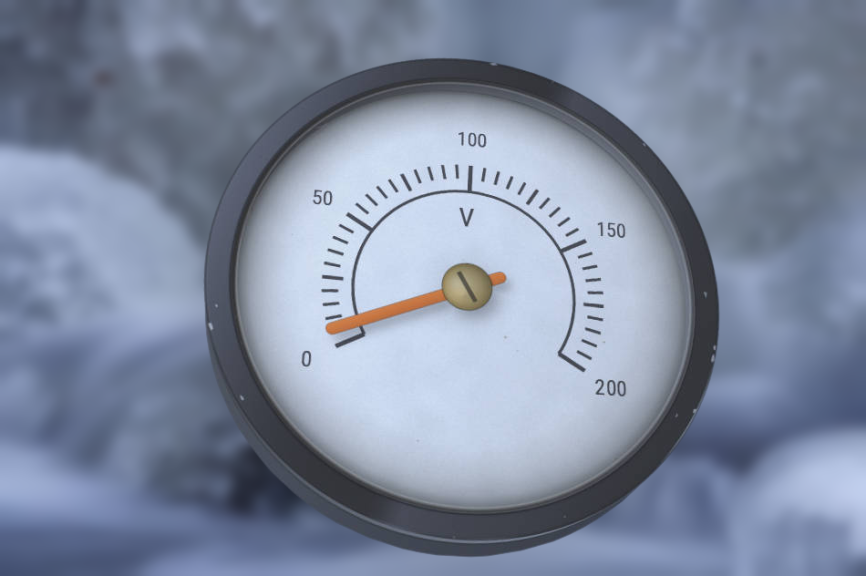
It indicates 5 V
